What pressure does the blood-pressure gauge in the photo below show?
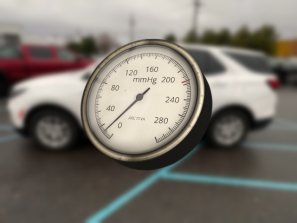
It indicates 10 mmHg
